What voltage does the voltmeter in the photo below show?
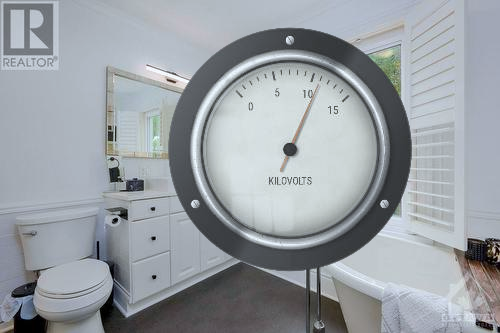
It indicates 11 kV
